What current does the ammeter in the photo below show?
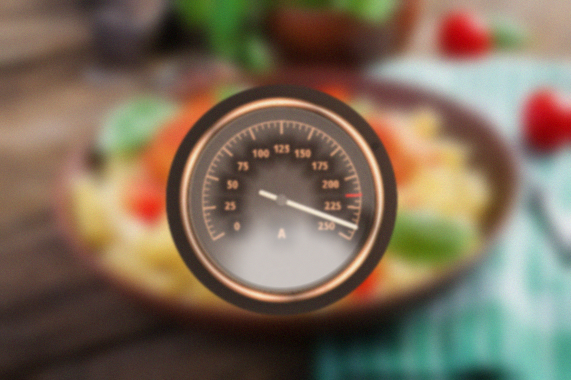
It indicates 240 A
